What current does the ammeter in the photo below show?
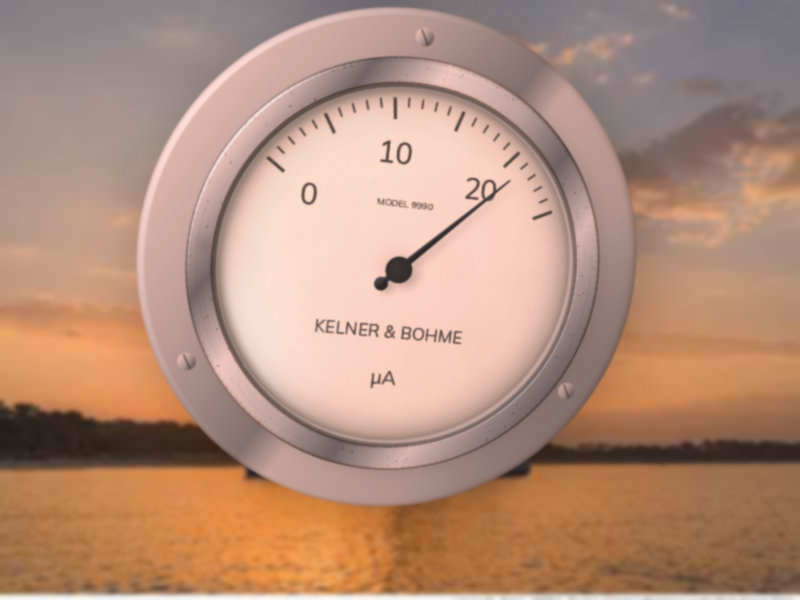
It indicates 21 µA
